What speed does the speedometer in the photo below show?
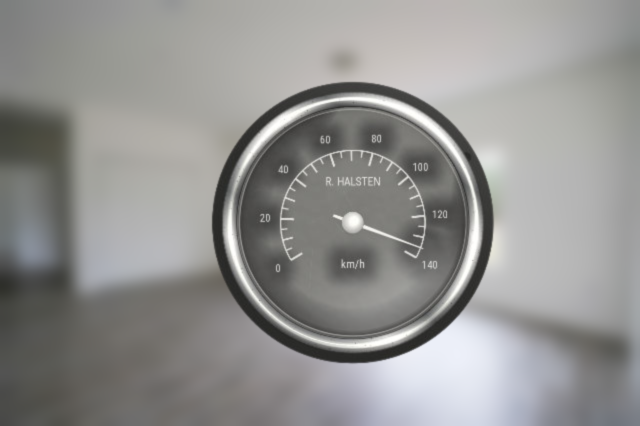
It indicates 135 km/h
